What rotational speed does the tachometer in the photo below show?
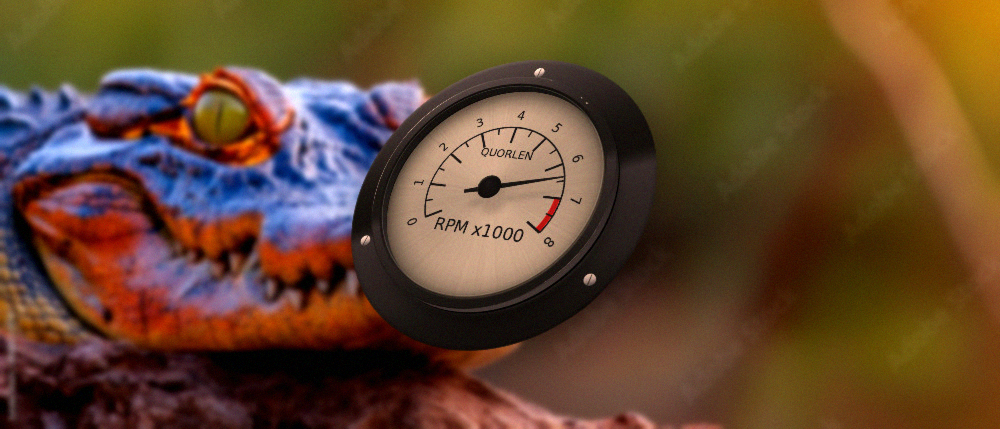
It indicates 6500 rpm
